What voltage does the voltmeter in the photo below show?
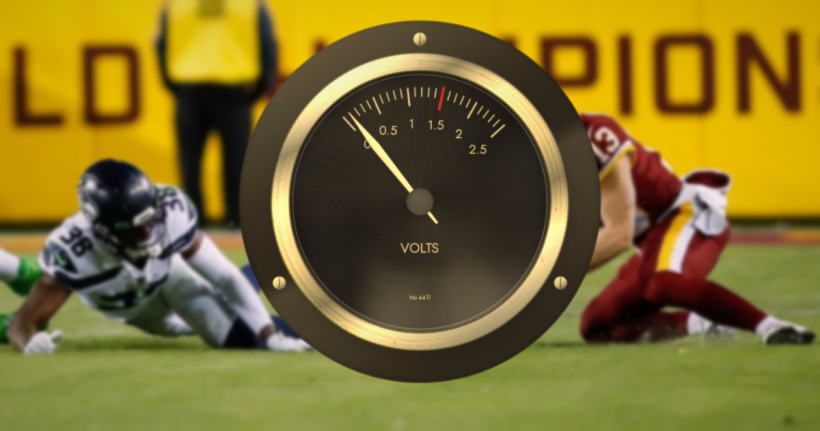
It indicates 0.1 V
